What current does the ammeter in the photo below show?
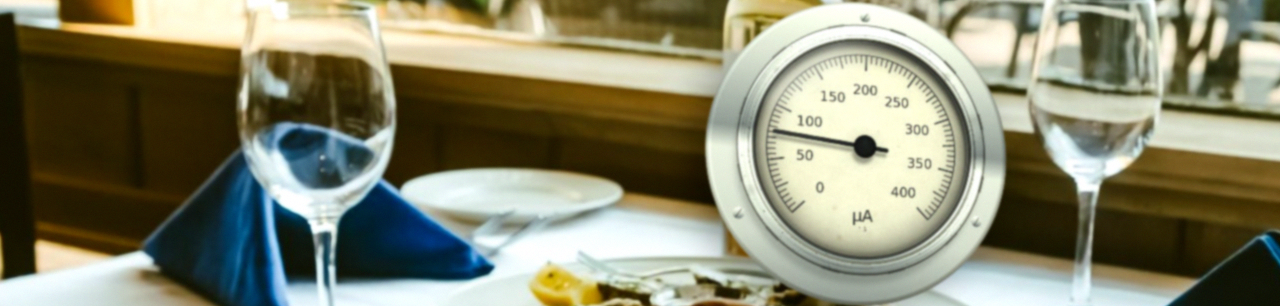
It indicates 75 µA
